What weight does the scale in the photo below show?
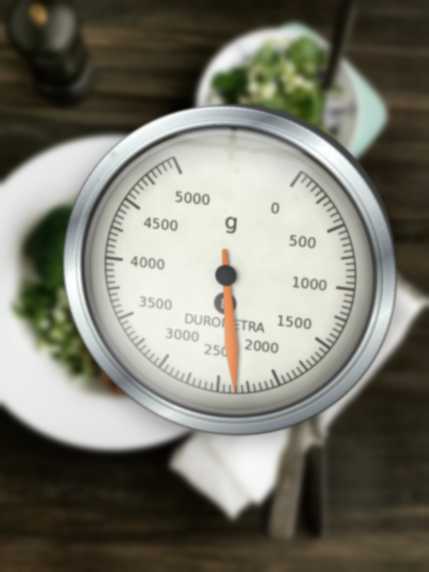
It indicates 2350 g
